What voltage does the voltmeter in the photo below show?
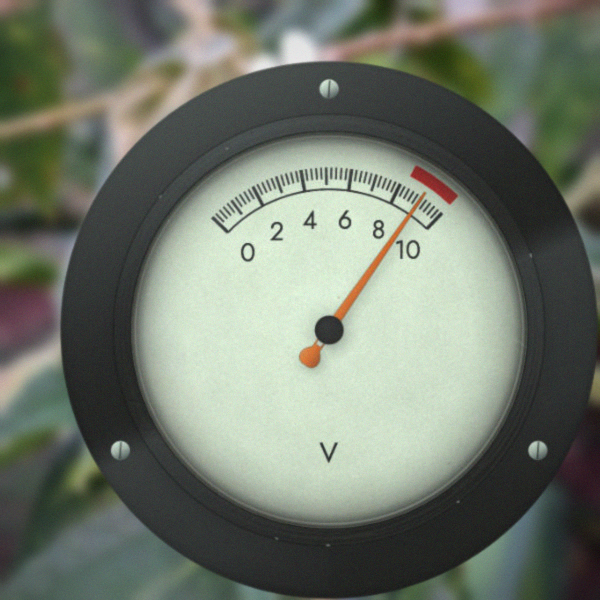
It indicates 9 V
